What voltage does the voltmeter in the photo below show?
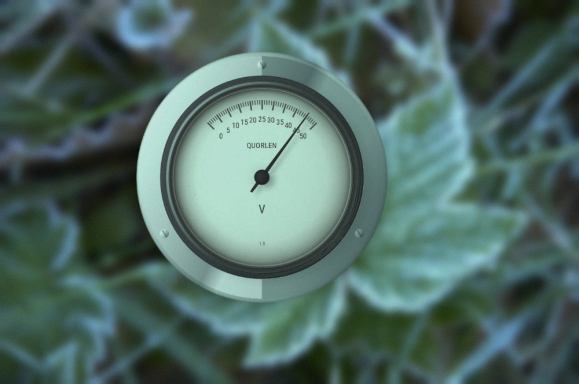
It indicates 45 V
